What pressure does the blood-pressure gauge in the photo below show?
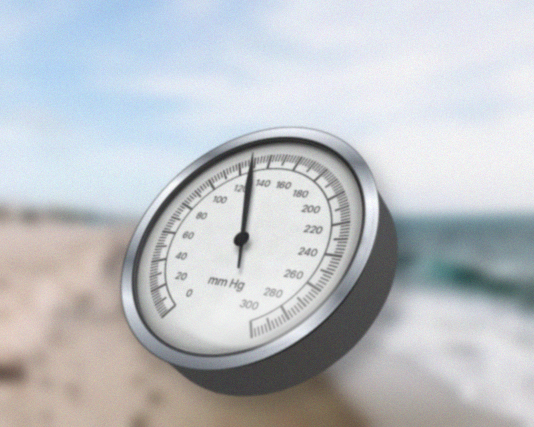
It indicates 130 mmHg
